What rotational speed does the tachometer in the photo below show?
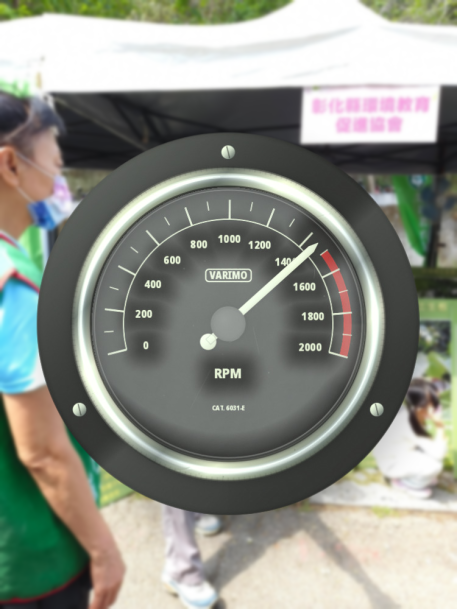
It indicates 1450 rpm
